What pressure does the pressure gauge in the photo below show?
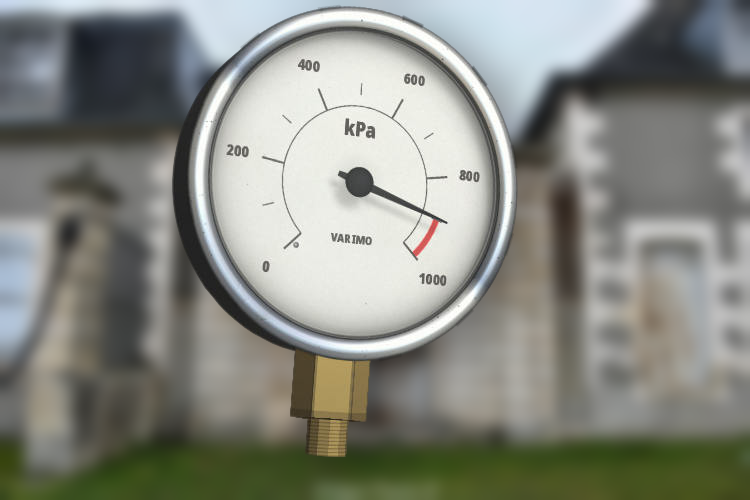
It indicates 900 kPa
